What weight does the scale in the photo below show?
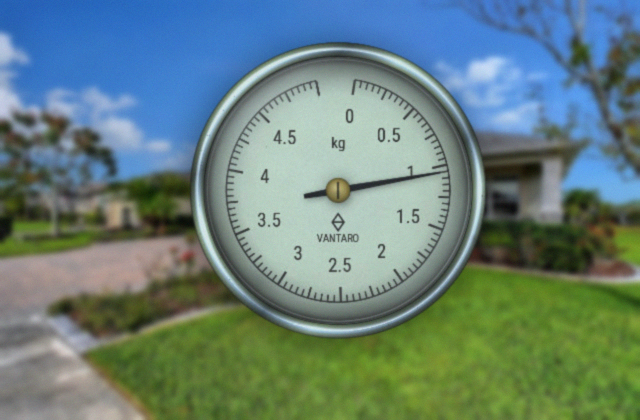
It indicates 1.05 kg
